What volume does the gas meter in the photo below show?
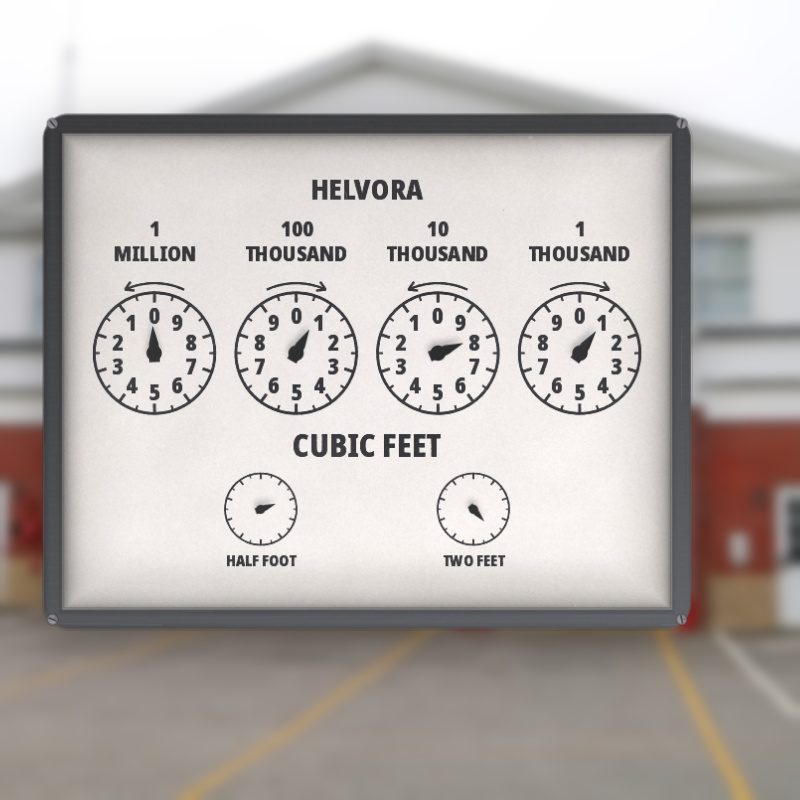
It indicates 8100 ft³
